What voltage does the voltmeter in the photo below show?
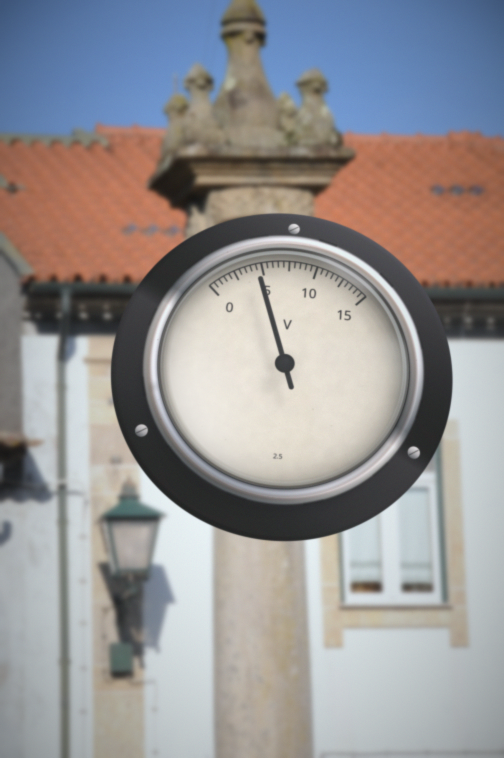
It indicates 4.5 V
